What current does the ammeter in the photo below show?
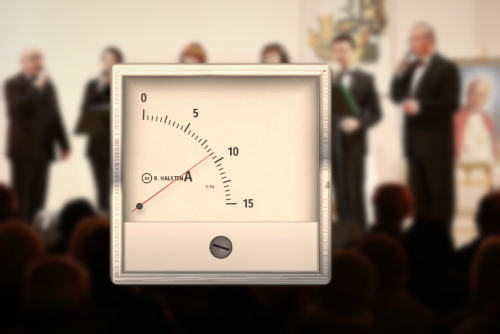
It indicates 9 A
